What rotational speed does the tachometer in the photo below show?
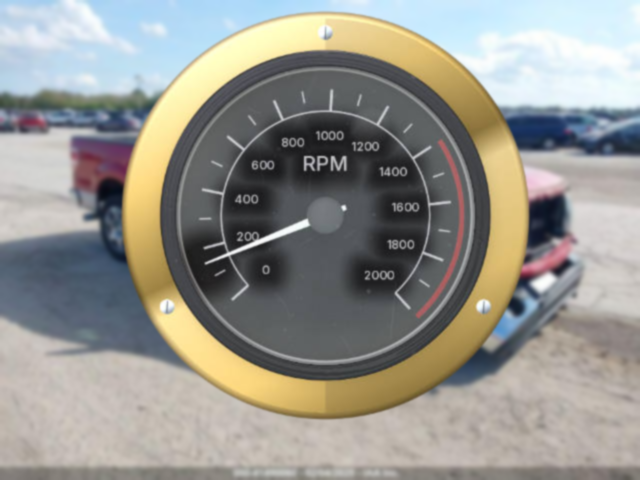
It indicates 150 rpm
